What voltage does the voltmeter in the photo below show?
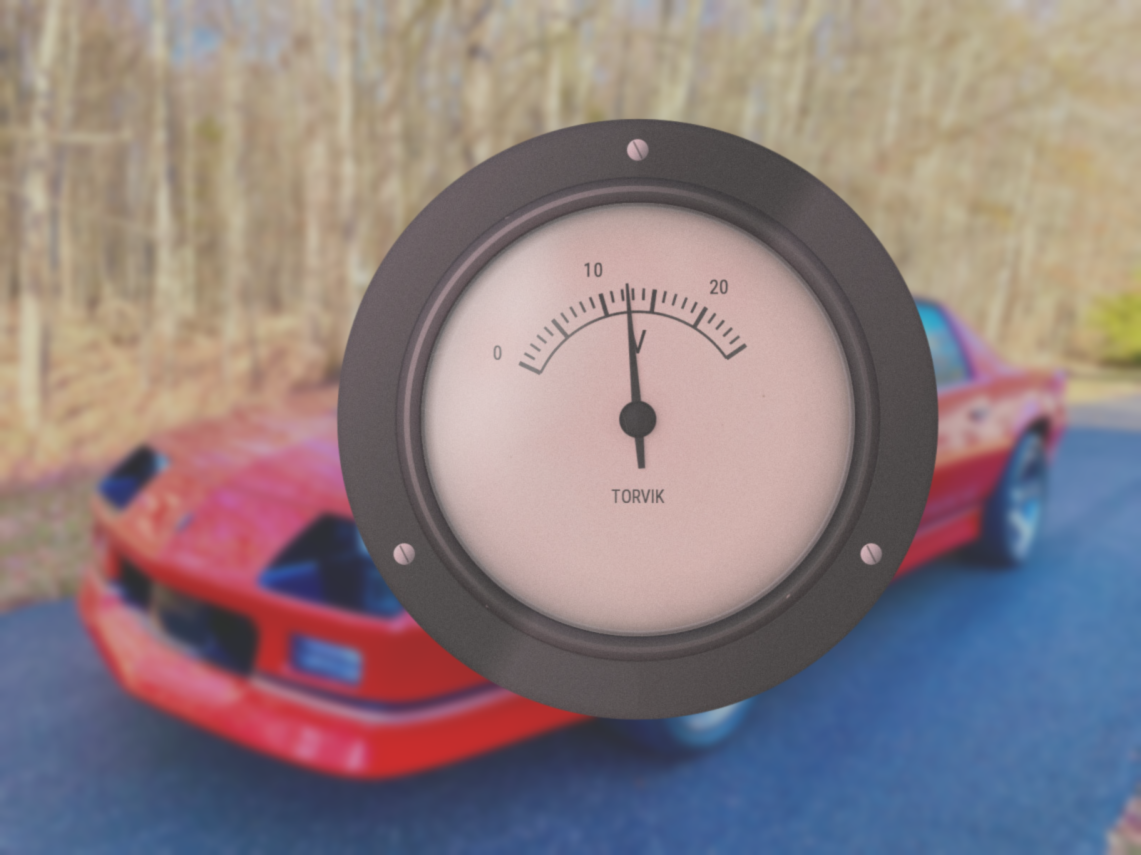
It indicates 12.5 V
